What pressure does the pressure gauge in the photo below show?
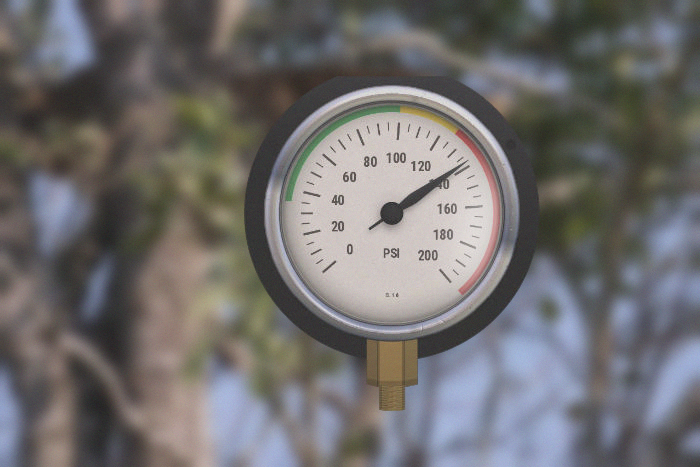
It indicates 137.5 psi
